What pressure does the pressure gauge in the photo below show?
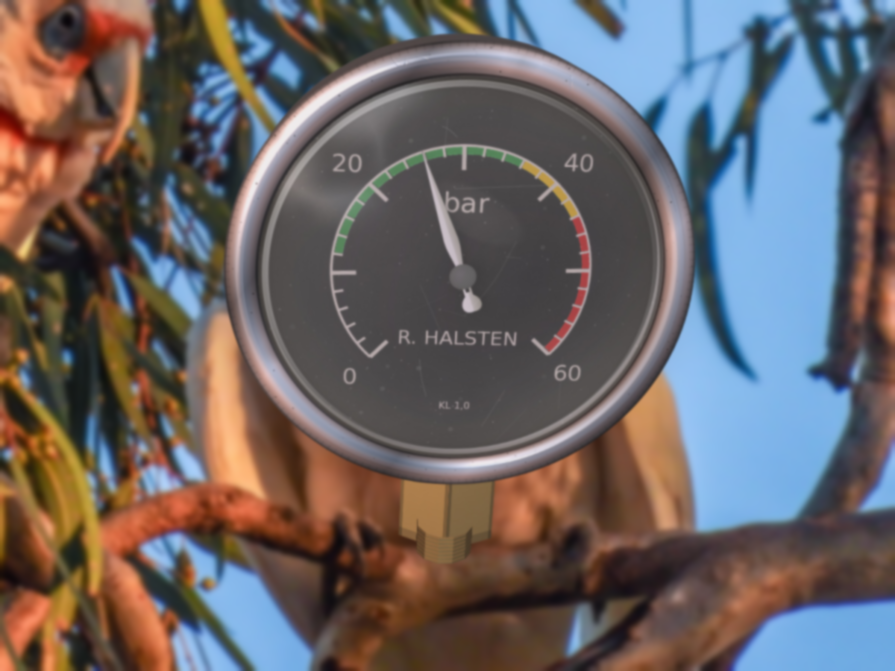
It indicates 26 bar
